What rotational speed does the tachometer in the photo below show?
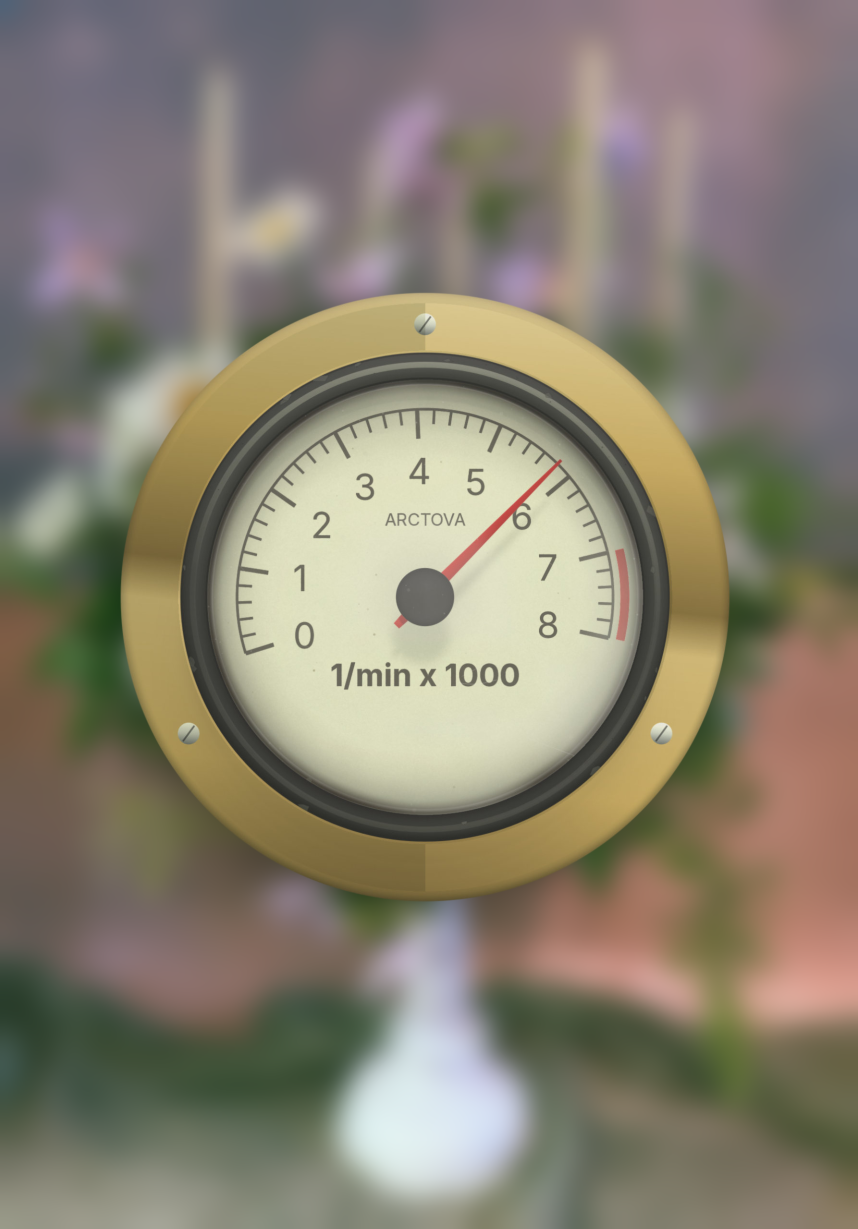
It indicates 5800 rpm
